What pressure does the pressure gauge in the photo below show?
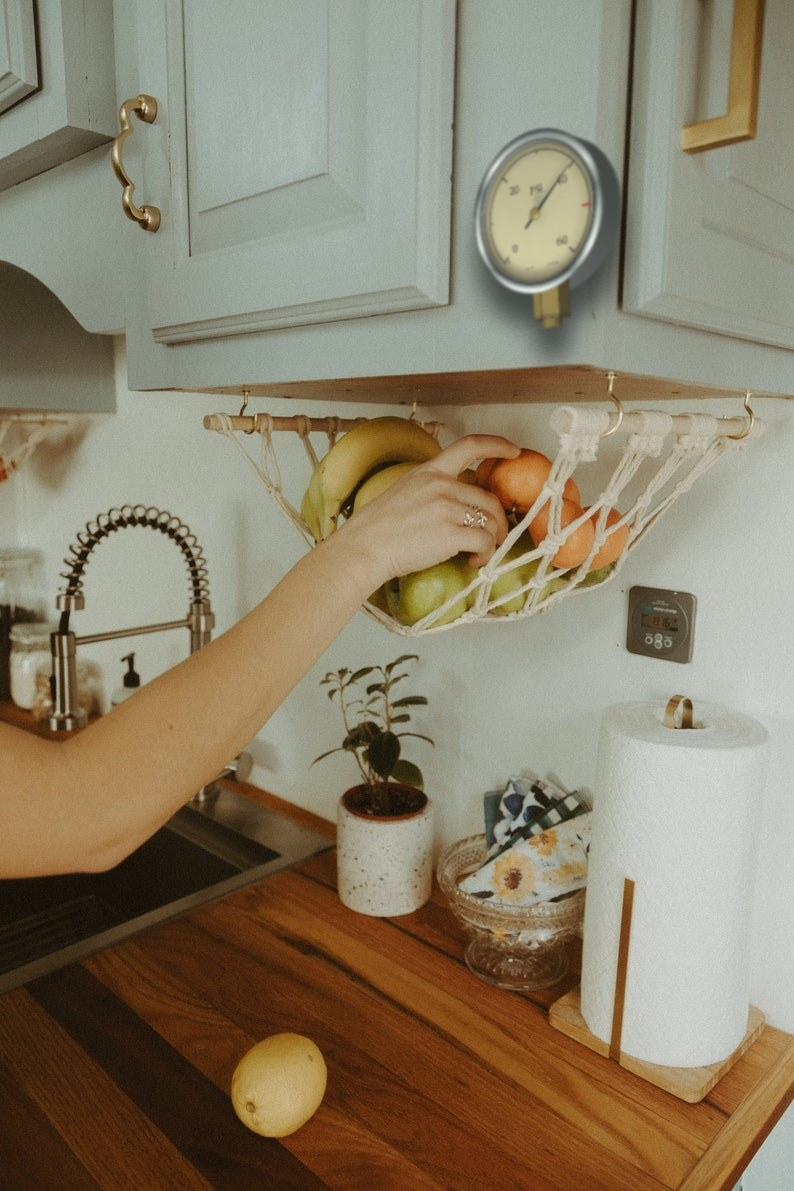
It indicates 40 psi
